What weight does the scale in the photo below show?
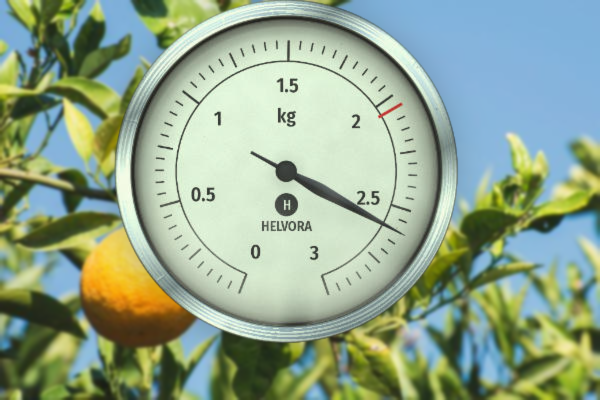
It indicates 2.6 kg
